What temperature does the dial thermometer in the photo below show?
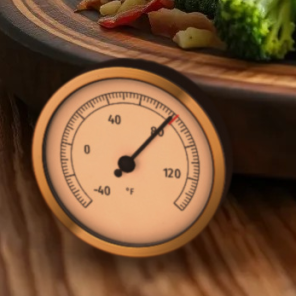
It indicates 80 °F
